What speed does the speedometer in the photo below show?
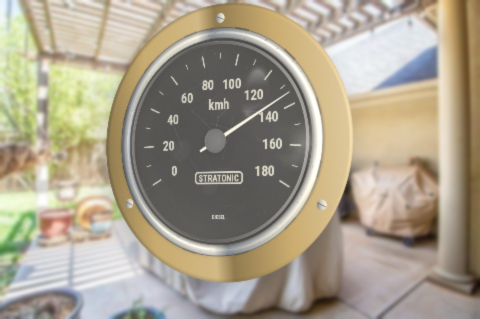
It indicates 135 km/h
